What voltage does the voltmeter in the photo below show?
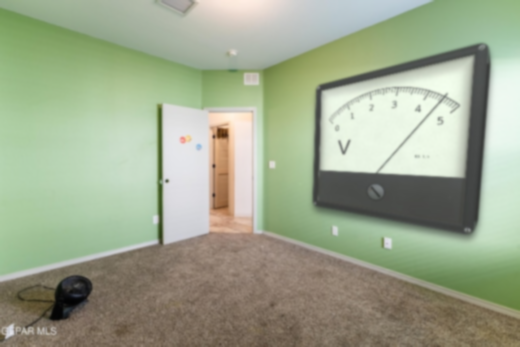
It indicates 4.5 V
